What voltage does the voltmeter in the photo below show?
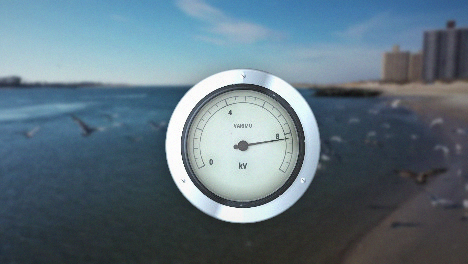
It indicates 8.25 kV
